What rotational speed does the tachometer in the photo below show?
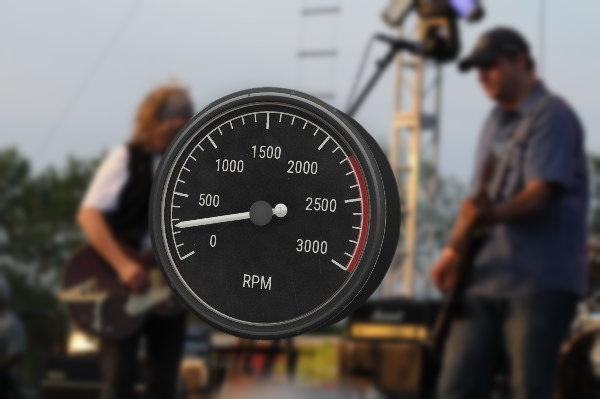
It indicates 250 rpm
